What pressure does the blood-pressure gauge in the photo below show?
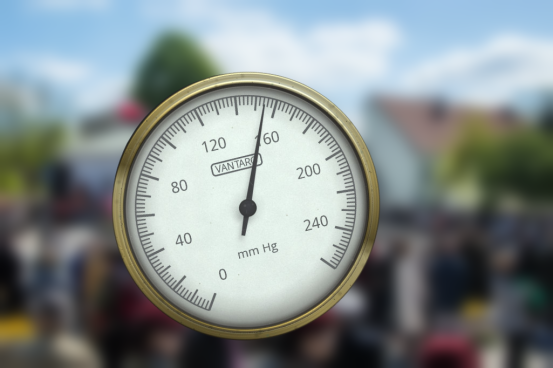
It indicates 154 mmHg
